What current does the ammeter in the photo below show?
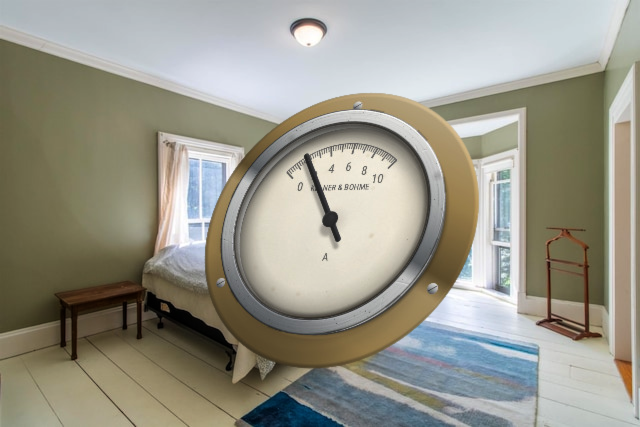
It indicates 2 A
